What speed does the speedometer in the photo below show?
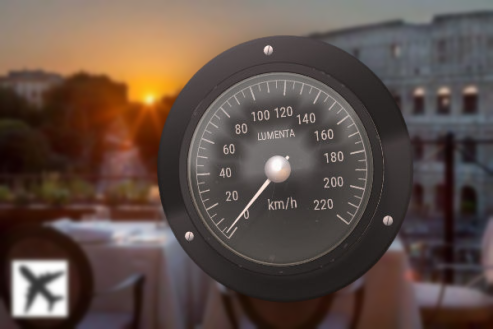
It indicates 2.5 km/h
